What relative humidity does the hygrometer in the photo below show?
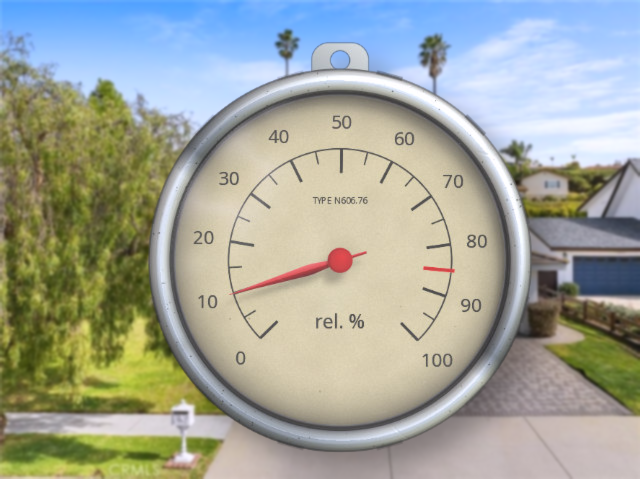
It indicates 10 %
